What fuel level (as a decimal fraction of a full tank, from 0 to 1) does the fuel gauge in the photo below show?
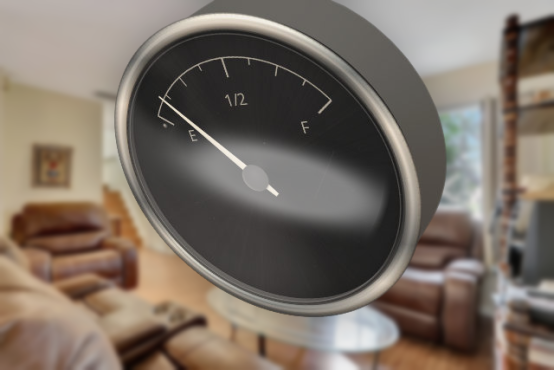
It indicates 0.125
